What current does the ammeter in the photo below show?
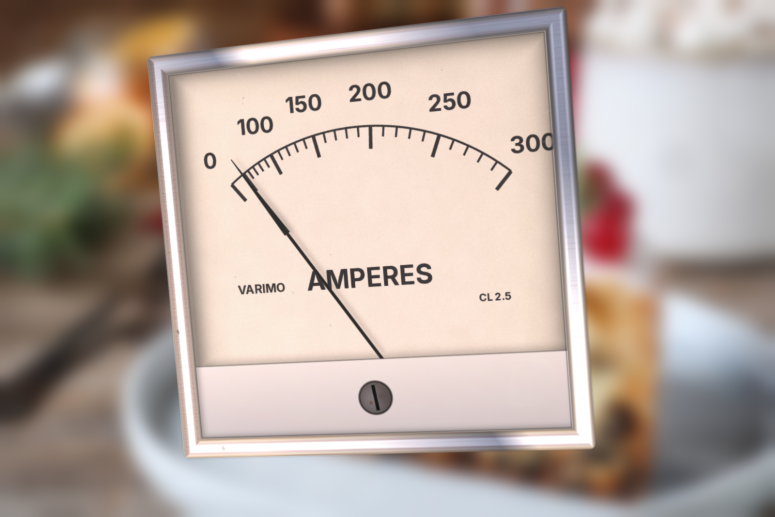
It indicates 50 A
